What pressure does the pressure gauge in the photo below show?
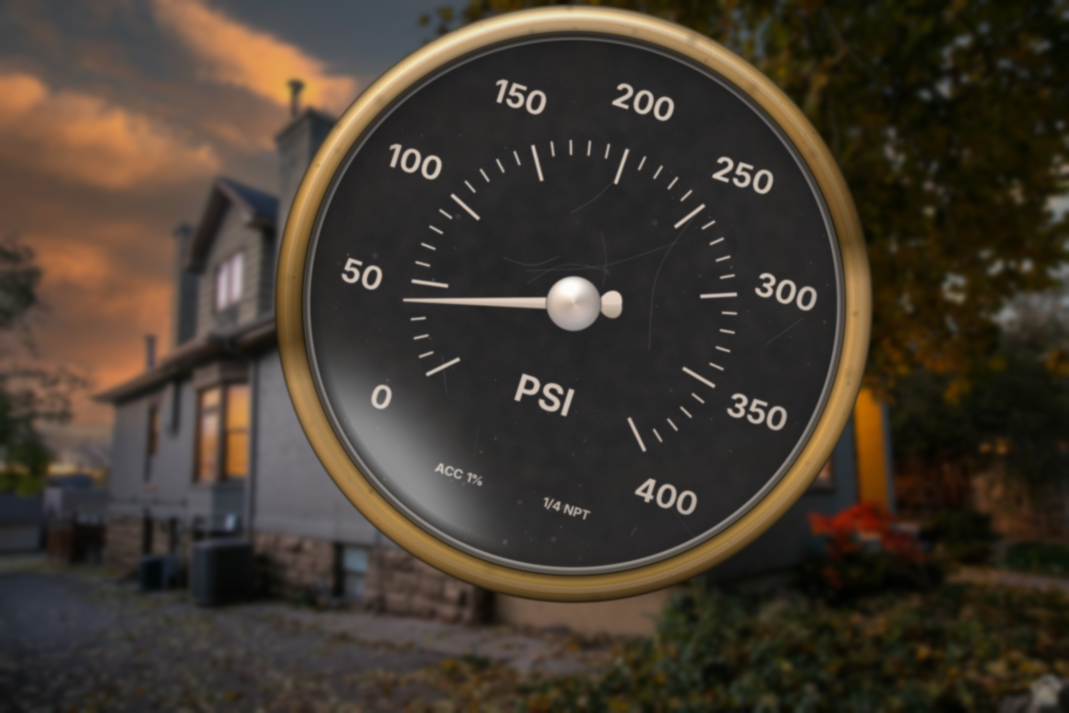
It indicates 40 psi
